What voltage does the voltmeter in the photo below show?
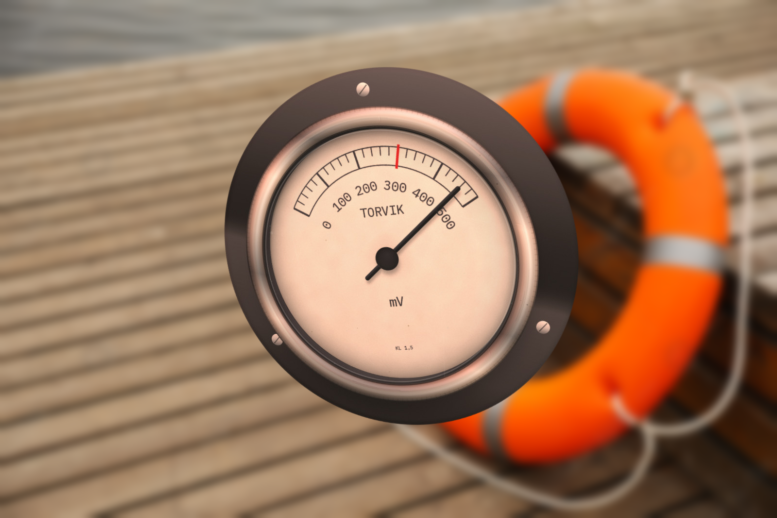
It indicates 460 mV
